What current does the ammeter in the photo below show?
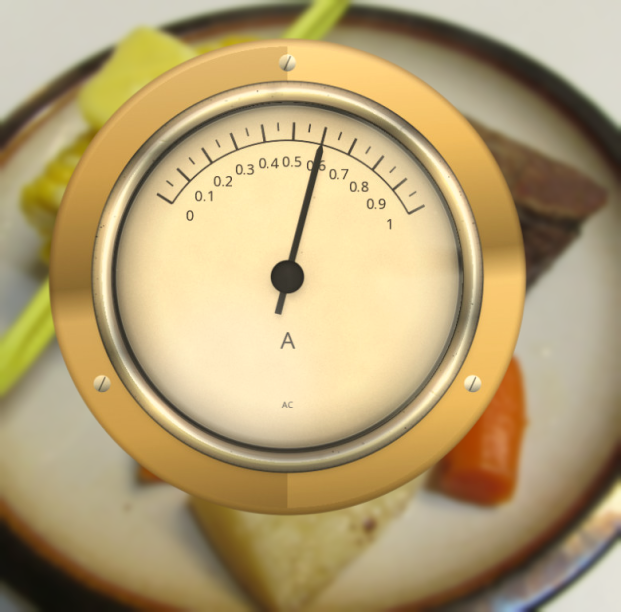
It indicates 0.6 A
